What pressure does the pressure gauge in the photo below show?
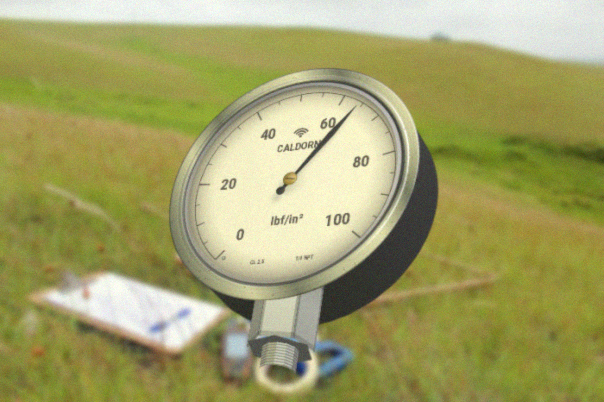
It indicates 65 psi
